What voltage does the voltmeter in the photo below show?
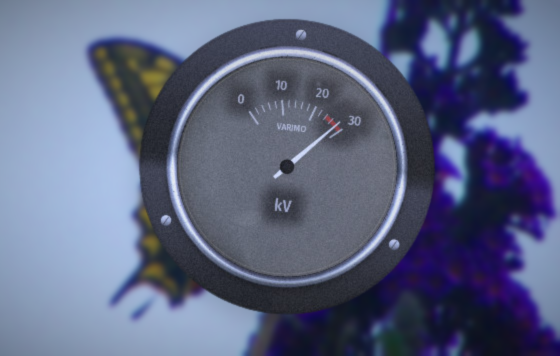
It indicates 28 kV
